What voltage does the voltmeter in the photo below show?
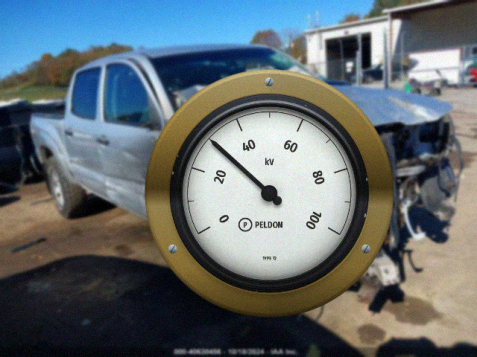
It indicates 30 kV
